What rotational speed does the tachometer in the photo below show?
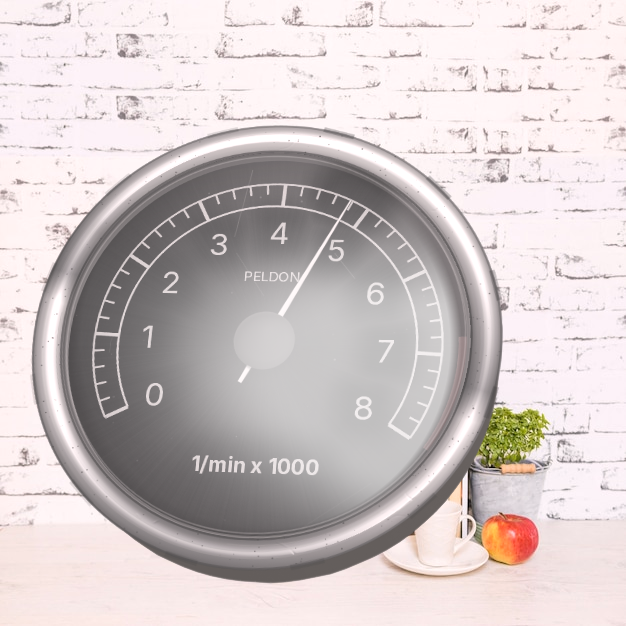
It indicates 4800 rpm
